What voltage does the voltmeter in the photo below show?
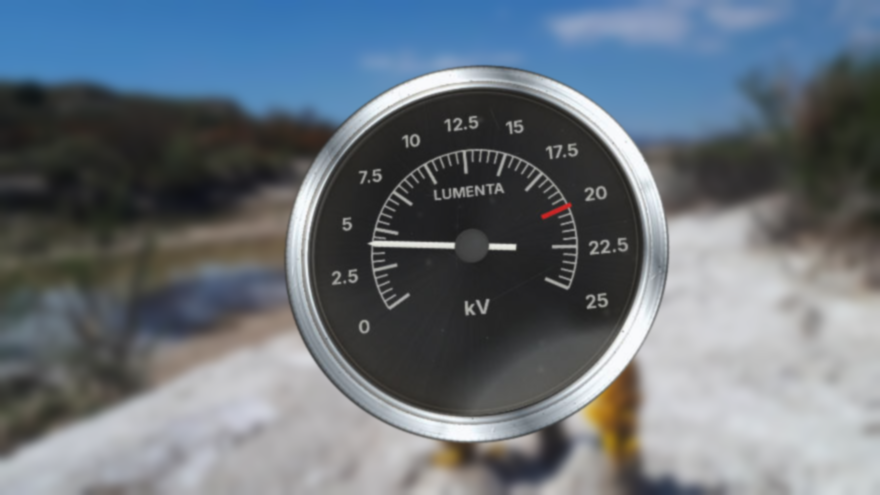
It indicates 4 kV
